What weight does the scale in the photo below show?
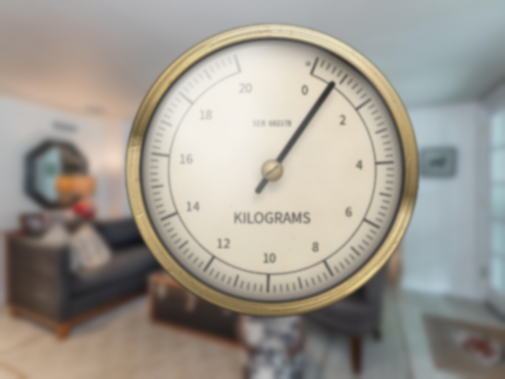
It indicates 0.8 kg
